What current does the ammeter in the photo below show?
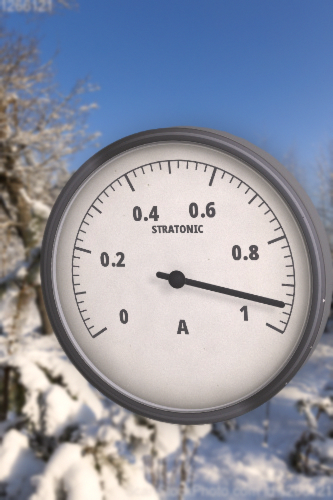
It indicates 0.94 A
